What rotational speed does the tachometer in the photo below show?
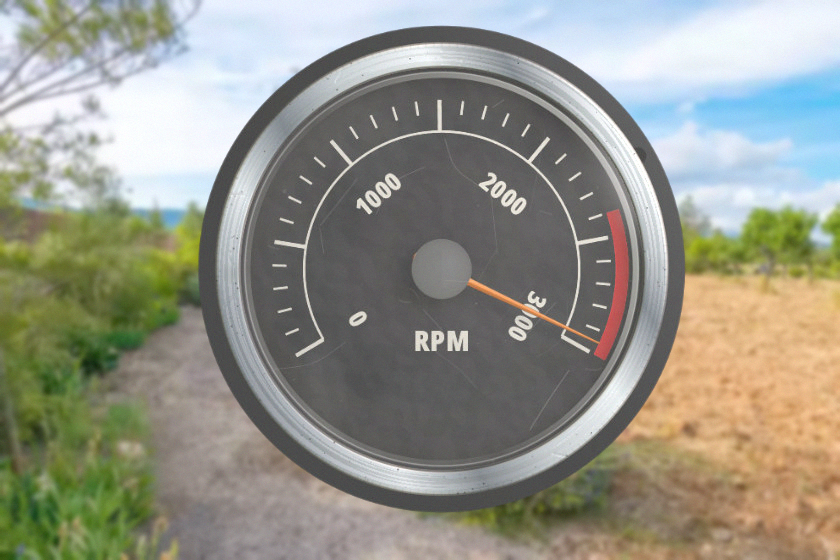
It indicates 2950 rpm
